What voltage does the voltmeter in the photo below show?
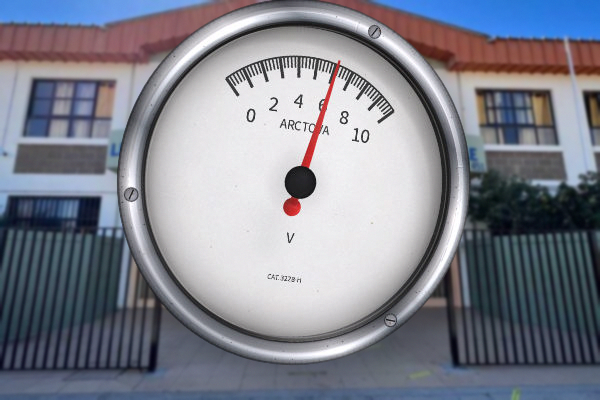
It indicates 6 V
